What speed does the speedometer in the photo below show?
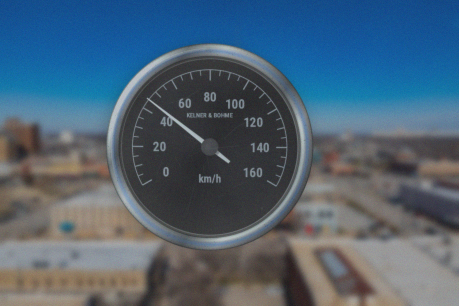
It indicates 45 km/h
